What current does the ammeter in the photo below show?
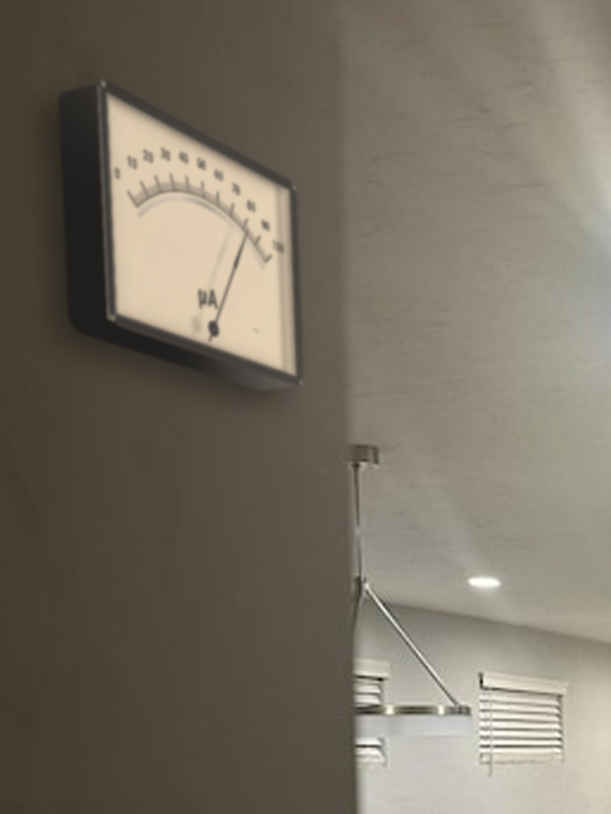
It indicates 80 µA
